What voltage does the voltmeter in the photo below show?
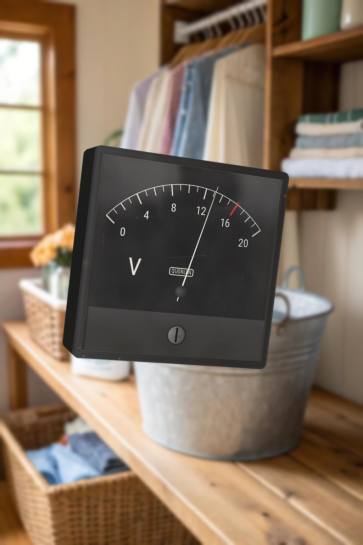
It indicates 13 V
